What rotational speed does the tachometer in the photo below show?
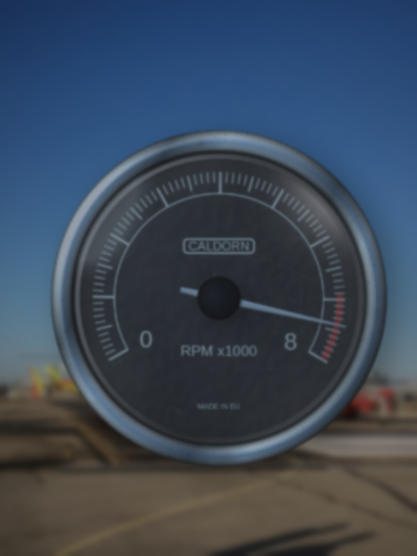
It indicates 7400 rpm
